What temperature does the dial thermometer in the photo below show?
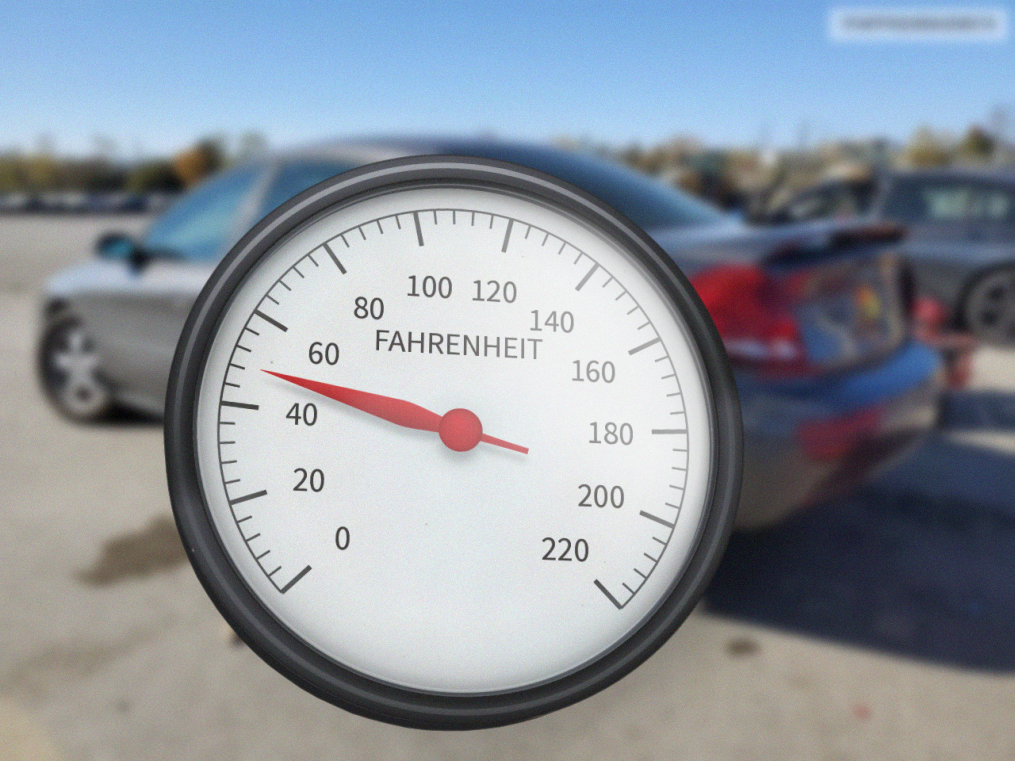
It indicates 48 °F
